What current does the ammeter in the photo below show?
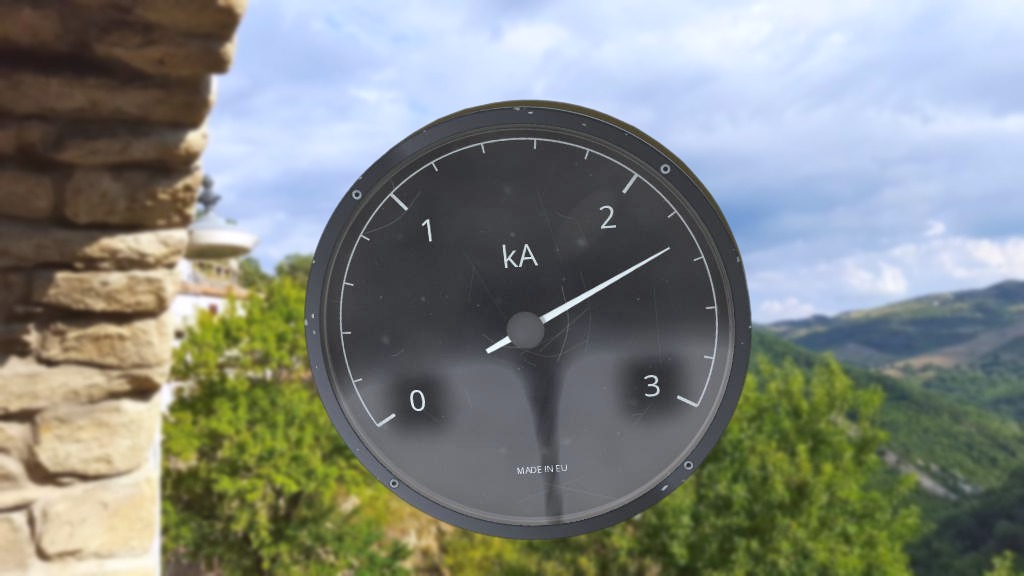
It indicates 2.3 kA
